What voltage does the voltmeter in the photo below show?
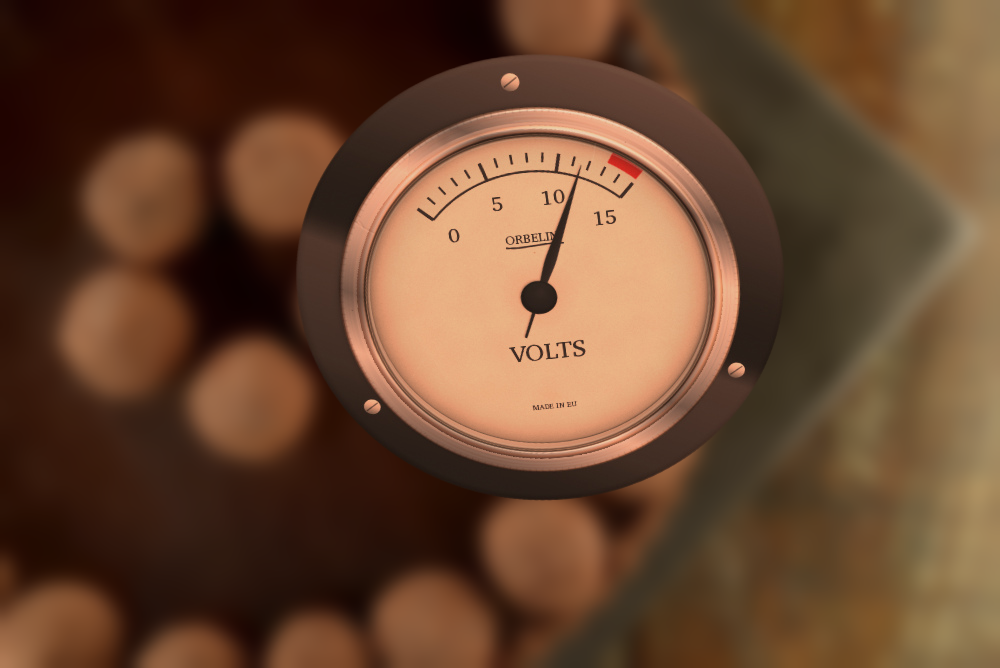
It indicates 11.5 V
